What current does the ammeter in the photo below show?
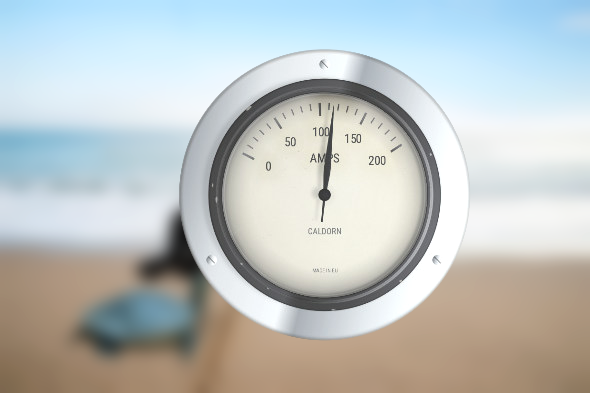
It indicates 115 A
